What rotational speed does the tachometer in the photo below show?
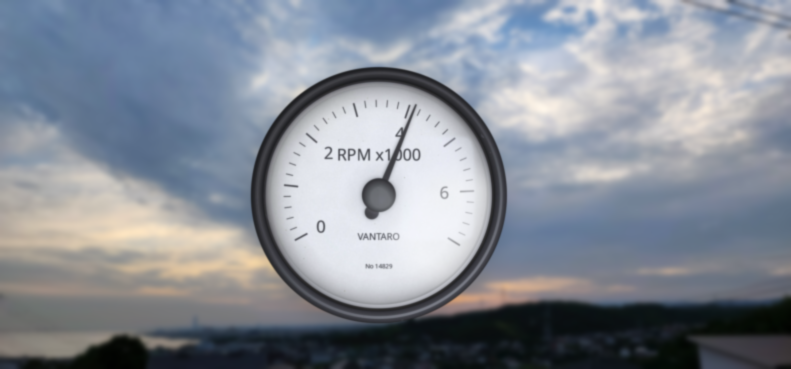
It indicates 4100 rpm
